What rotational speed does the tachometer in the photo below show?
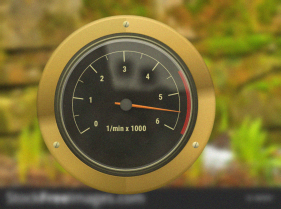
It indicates 5500 rpm
